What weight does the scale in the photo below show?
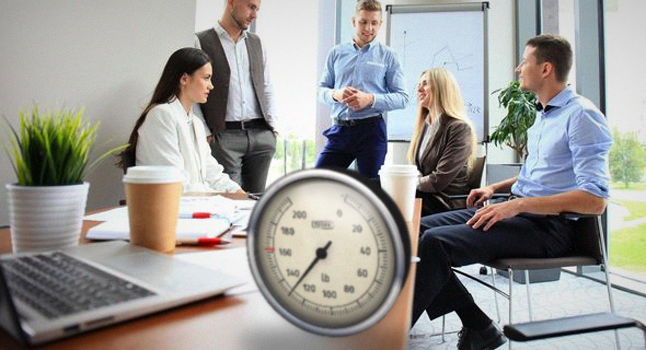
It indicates 130 lb
